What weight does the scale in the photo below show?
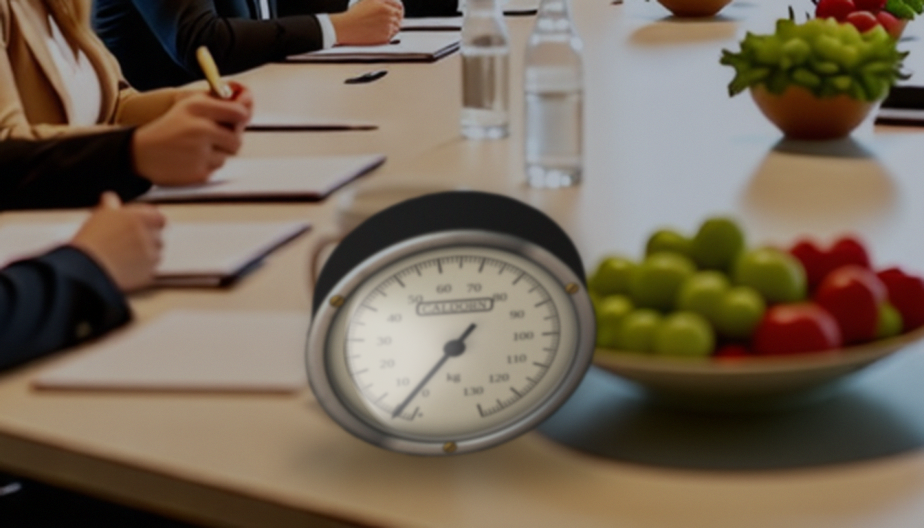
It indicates 5 kg
